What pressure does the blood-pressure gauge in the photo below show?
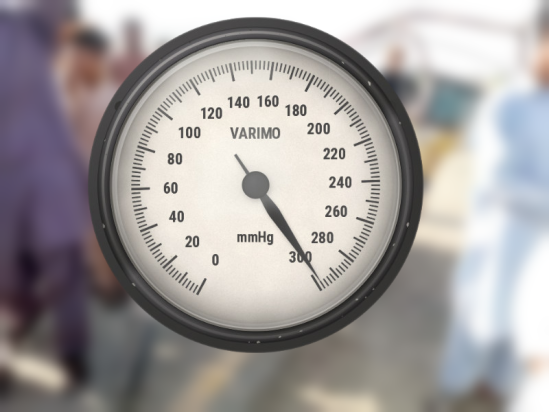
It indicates 298 mmHg
